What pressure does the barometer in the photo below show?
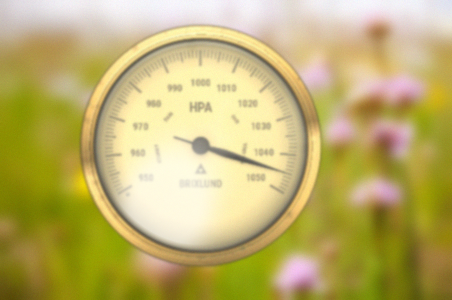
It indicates 1045 hPa
